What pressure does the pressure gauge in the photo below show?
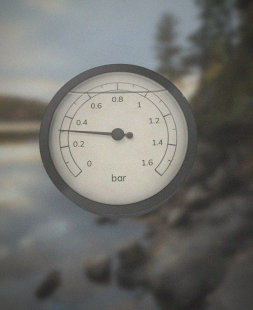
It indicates 0.3 bar
